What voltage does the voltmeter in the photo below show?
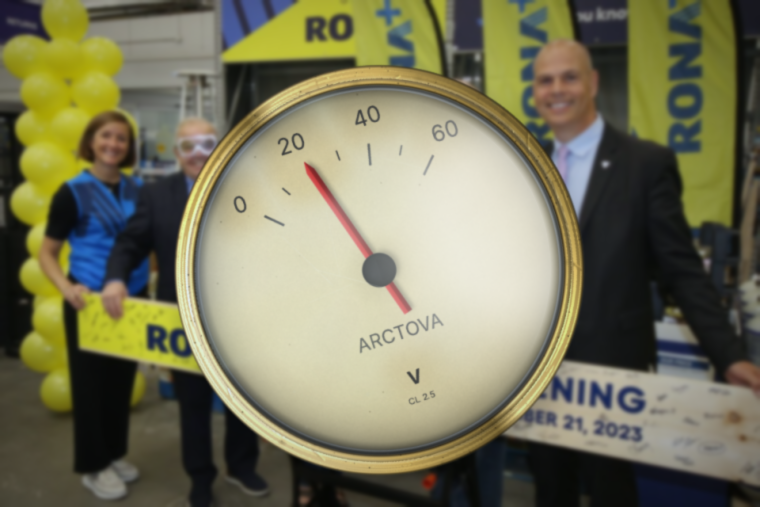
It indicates 20 V
